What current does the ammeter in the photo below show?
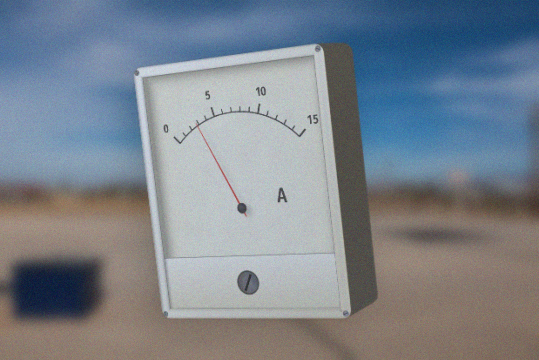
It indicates 3 A
